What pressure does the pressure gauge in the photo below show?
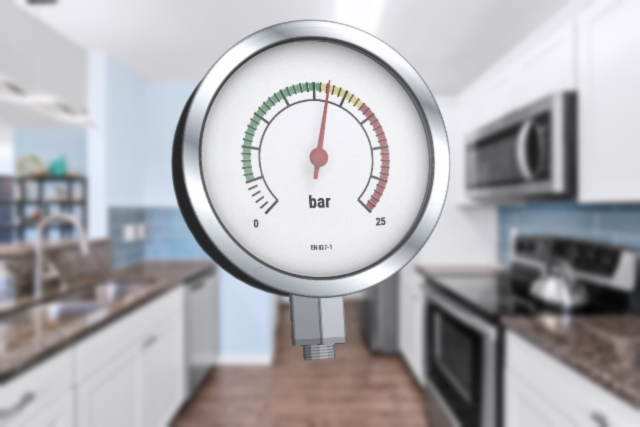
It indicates 13.5 bar
